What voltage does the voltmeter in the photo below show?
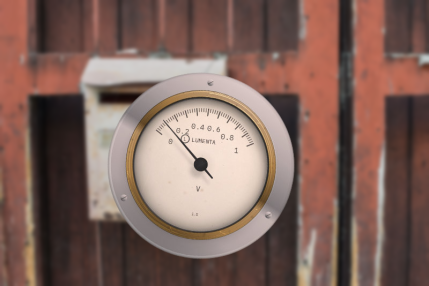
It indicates 0.1 V
